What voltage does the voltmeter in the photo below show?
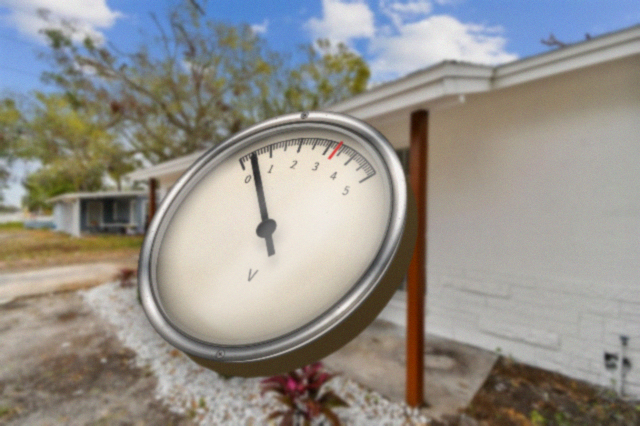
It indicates 0.5 V
